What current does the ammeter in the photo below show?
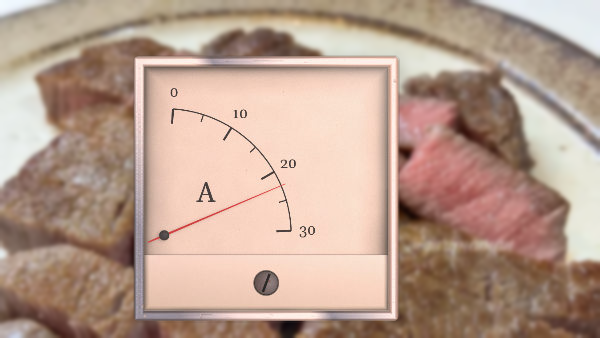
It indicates 22.5 A
